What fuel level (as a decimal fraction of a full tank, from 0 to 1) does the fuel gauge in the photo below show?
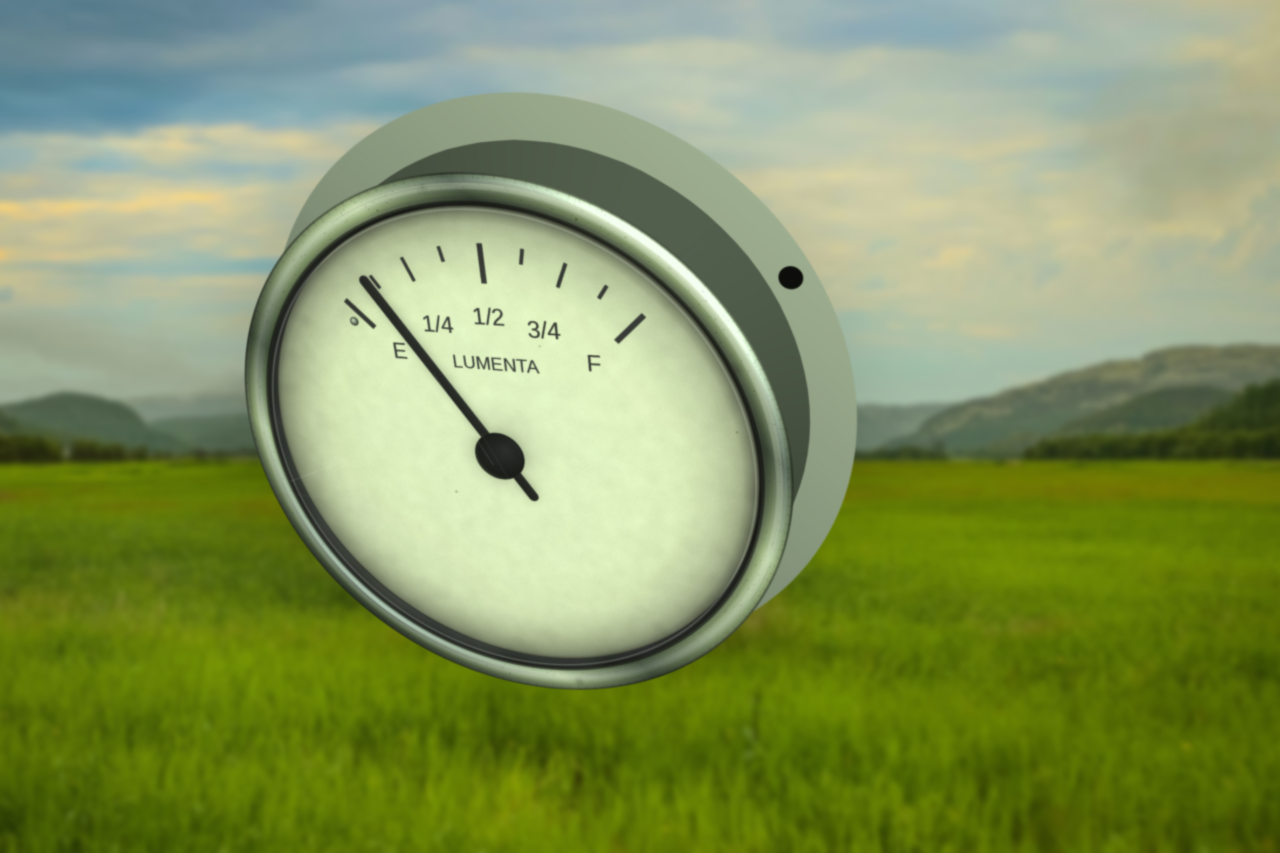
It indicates 0.125
